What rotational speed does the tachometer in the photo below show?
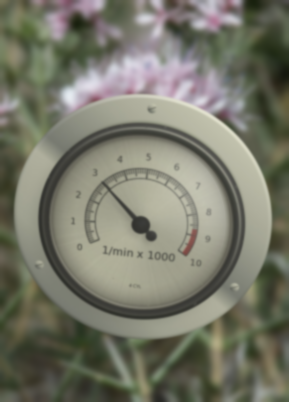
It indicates 3000 rpm
